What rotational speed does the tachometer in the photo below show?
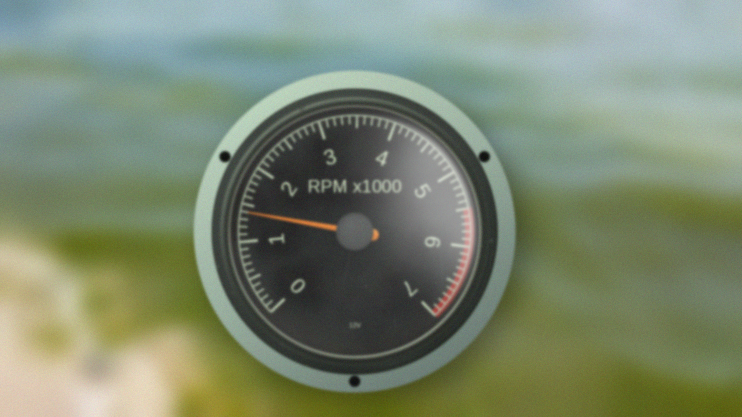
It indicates 1400 rpm
